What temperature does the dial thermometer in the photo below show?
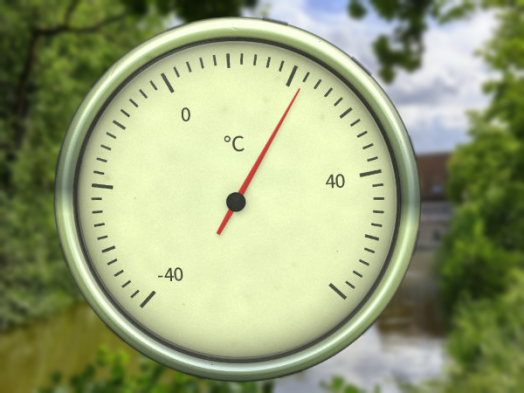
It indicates 22 °C
